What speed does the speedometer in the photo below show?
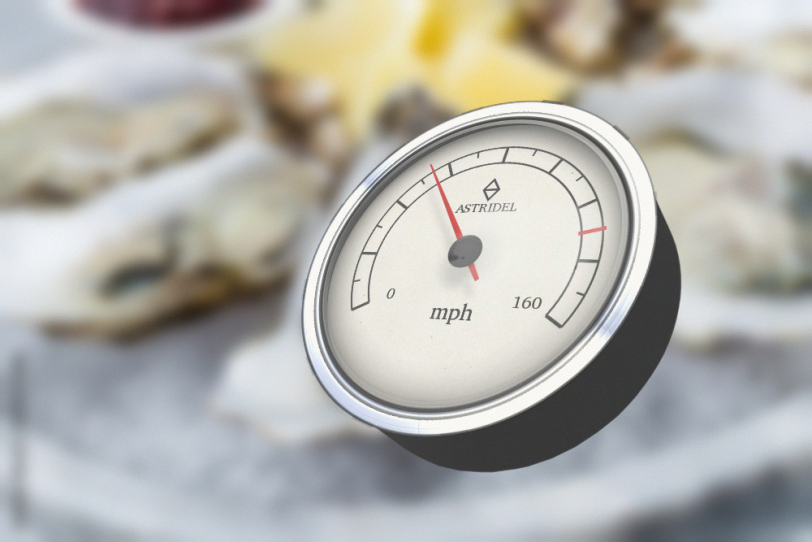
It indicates 55 mph
